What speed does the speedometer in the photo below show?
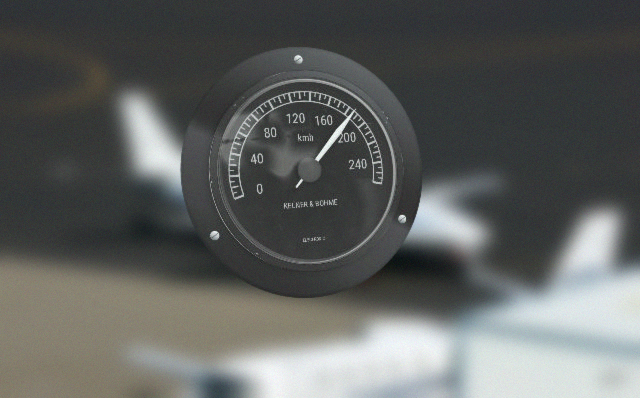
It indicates 185 km/h
